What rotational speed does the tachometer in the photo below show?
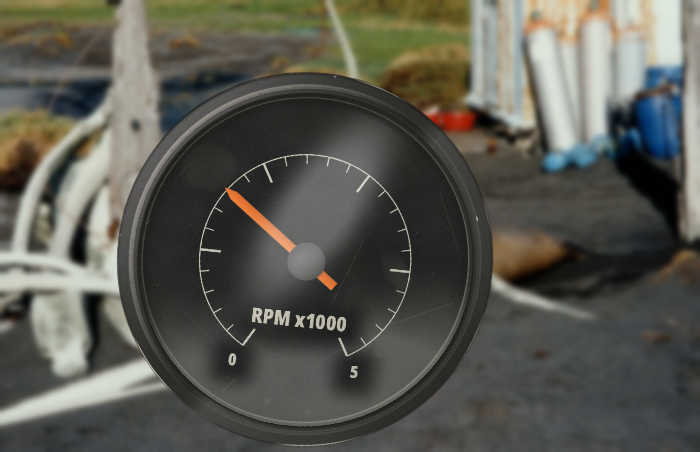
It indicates 1600 rpm
